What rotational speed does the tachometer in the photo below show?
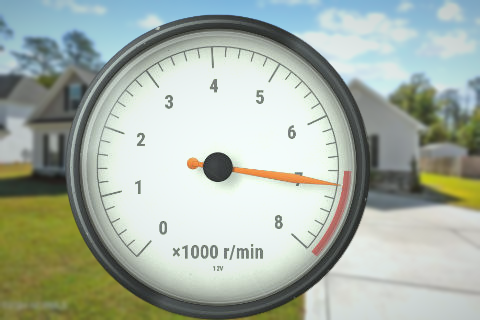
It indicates 7000 rpm
